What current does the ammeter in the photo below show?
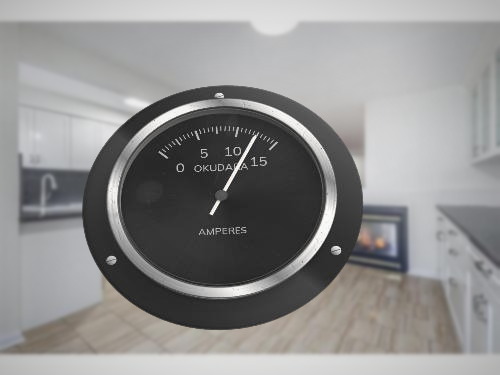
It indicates 12.5 A
